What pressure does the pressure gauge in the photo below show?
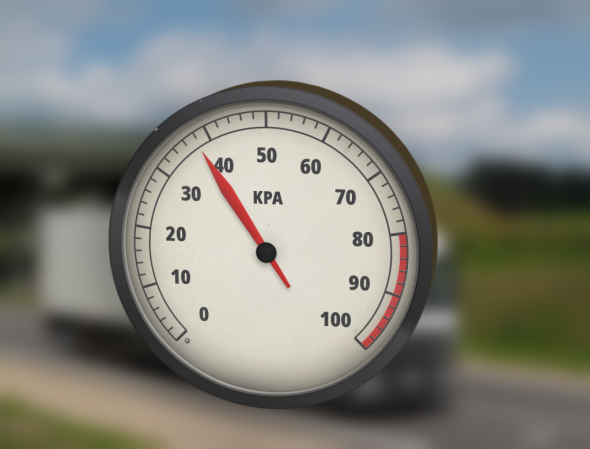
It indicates 38 kPa
